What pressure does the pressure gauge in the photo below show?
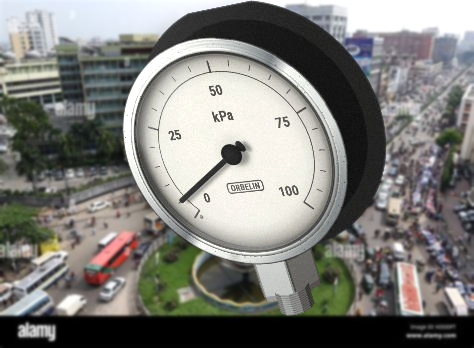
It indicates 5 kPa
